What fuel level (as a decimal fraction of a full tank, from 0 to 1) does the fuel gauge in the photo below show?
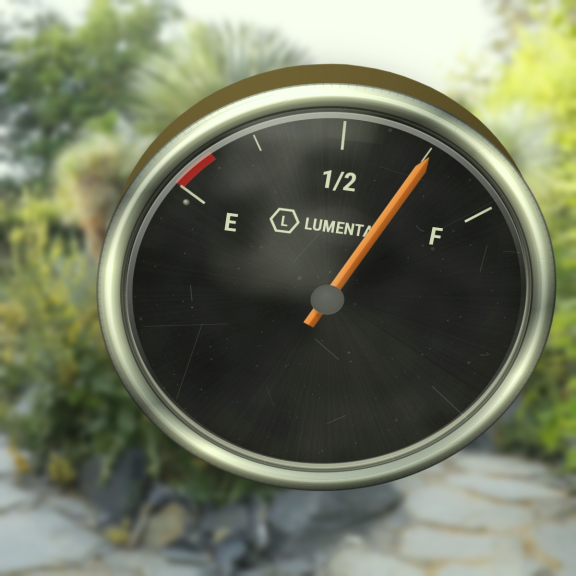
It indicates 0.75
